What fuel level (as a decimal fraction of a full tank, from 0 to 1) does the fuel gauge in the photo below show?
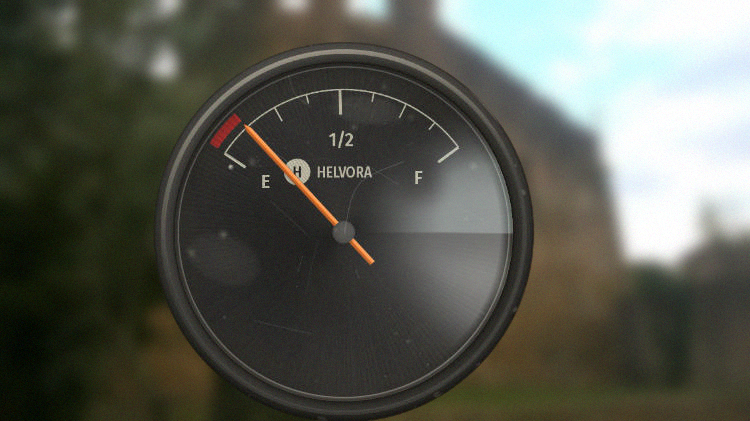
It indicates 0.125
